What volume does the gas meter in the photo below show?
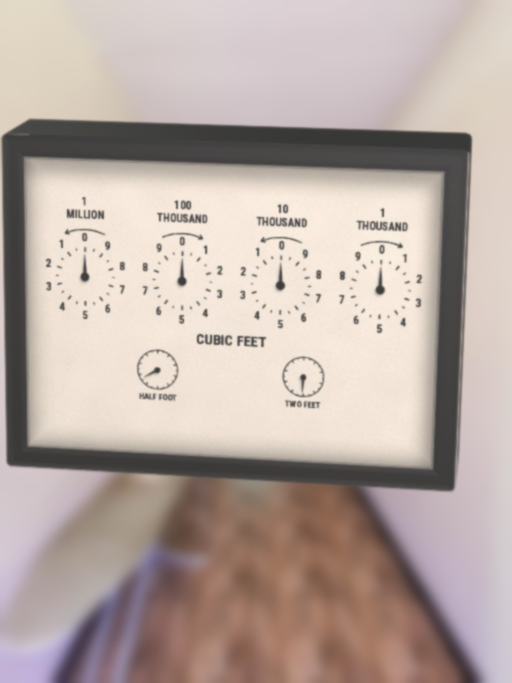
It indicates 0 ft³
